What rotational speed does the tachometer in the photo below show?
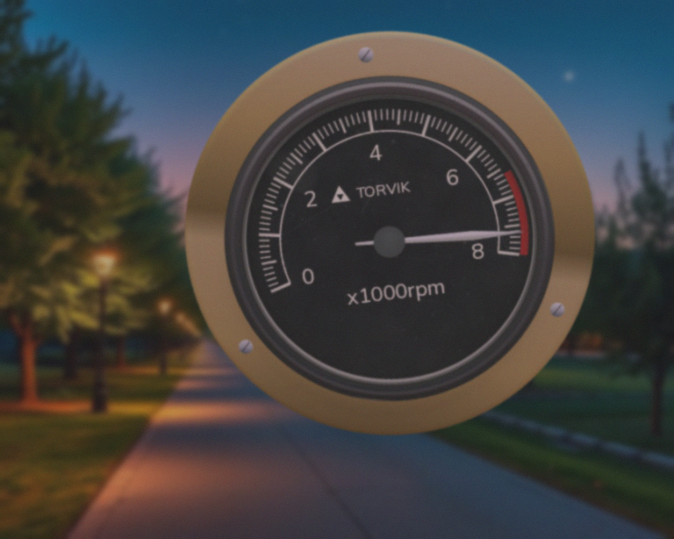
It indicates 7600 rpm
